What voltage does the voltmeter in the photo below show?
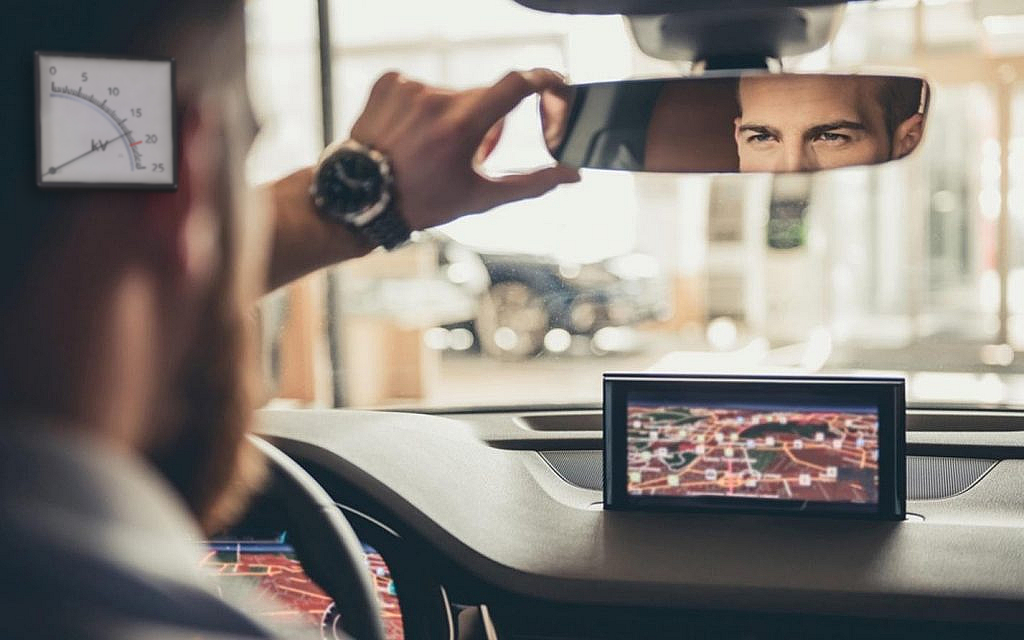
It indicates 17.5 kV
